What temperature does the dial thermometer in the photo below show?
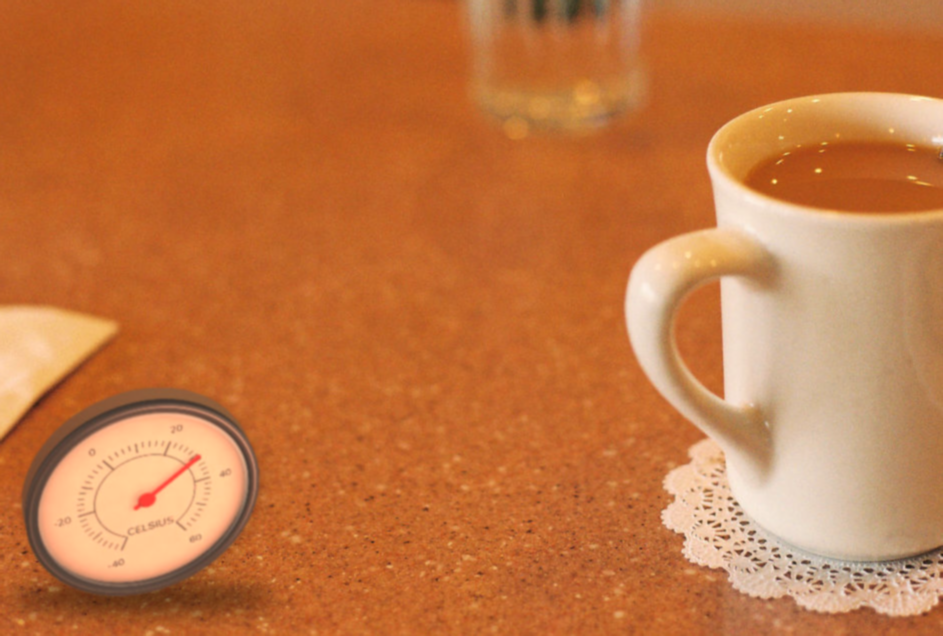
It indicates 30 °C
